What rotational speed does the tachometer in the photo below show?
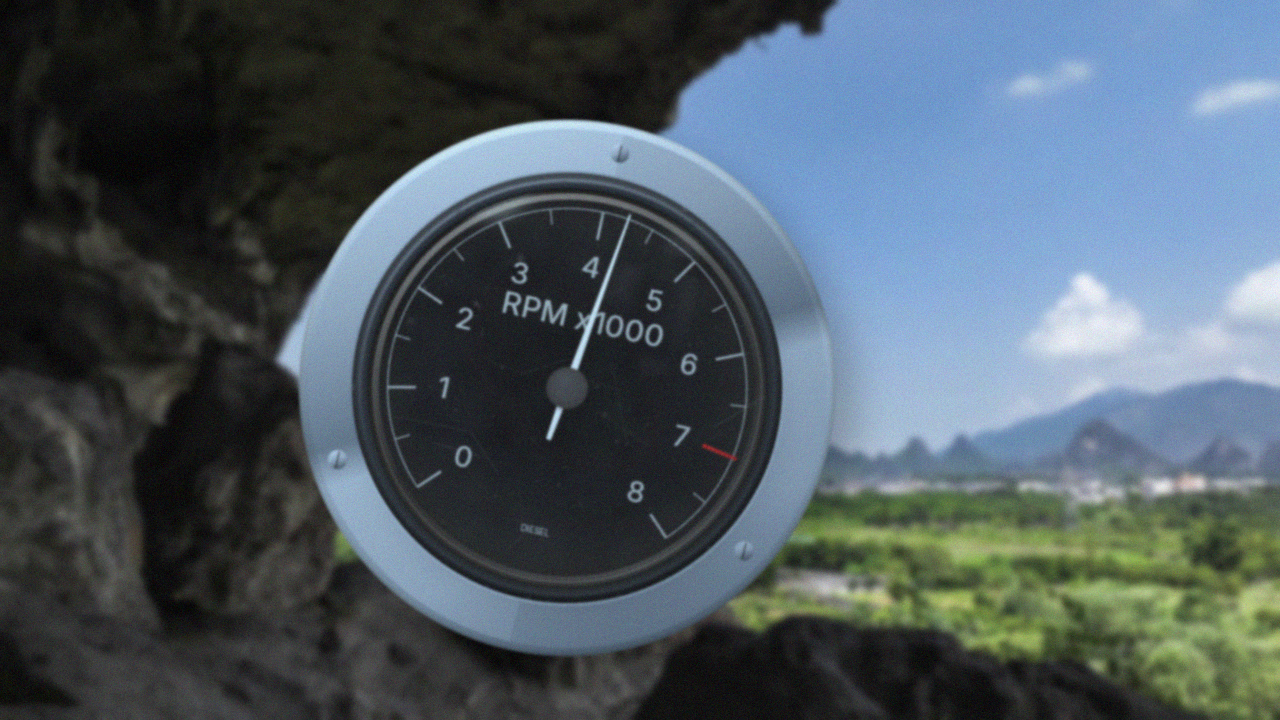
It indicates 4250 rpm
